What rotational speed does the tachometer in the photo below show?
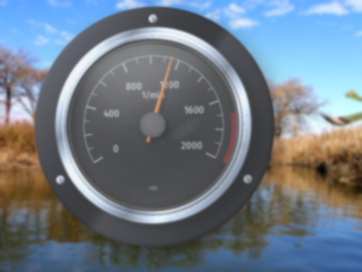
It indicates 1150 rpm
